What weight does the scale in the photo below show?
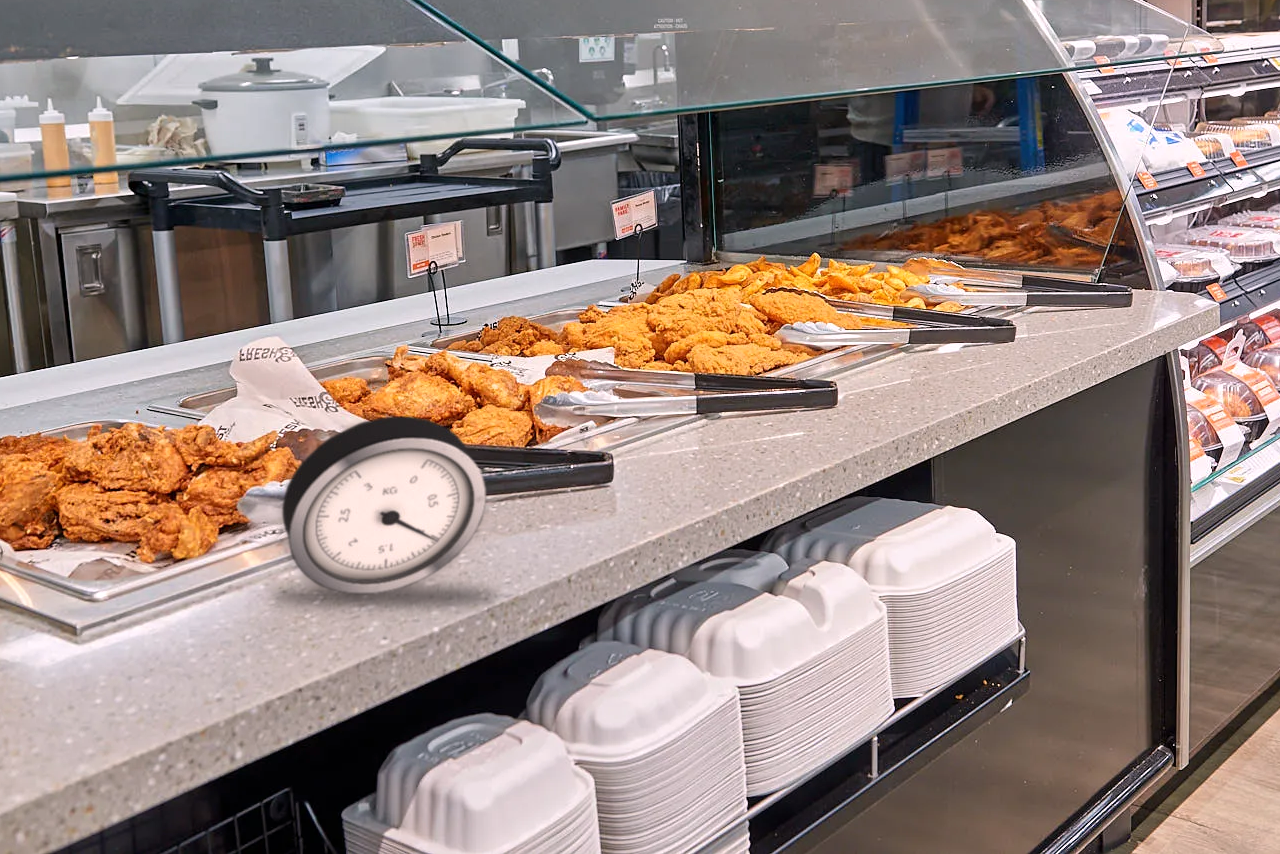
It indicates 1 kg
